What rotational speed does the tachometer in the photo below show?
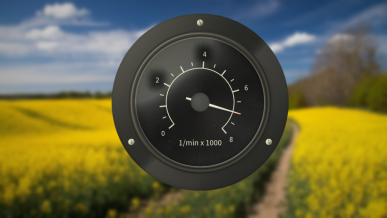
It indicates 7000 rpm
